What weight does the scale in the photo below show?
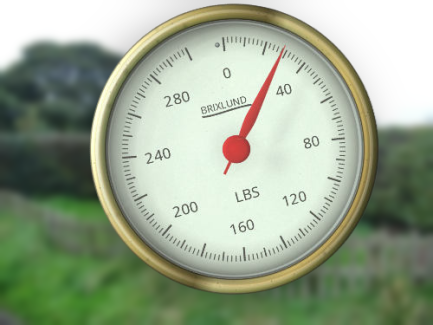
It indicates 28 lb
